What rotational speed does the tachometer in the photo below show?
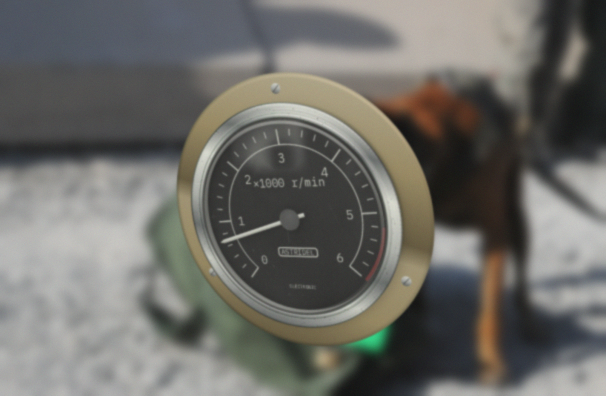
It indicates 700 rpm
